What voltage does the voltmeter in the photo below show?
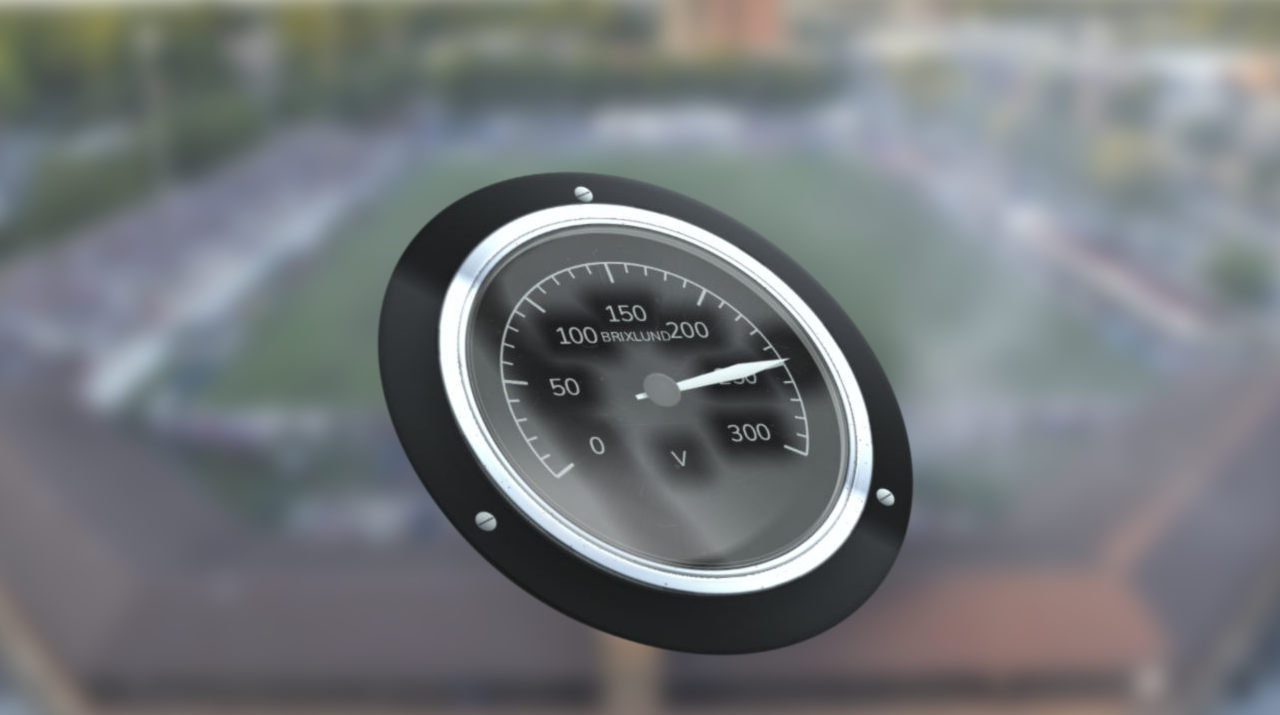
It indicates 250 V
